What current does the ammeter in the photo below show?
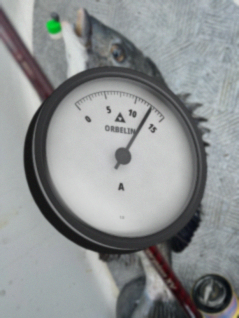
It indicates 12.5 A
